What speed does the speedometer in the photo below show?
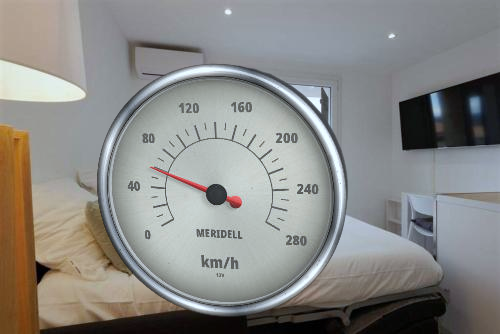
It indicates 60 km/h
